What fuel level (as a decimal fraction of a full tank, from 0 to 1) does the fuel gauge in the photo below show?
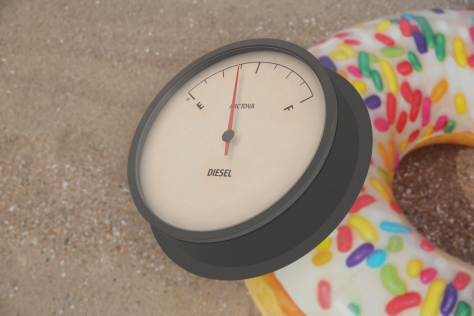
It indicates 0.375
